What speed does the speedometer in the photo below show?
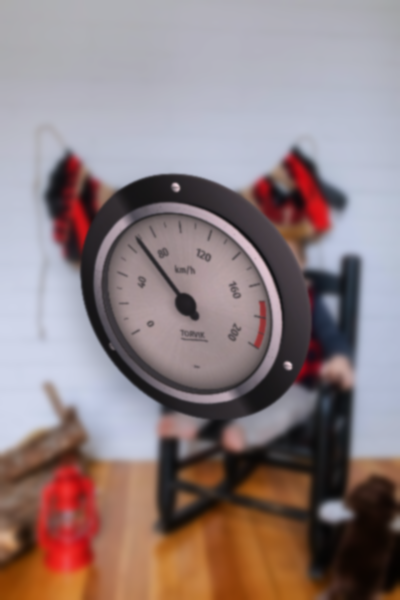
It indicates 70 km/h
